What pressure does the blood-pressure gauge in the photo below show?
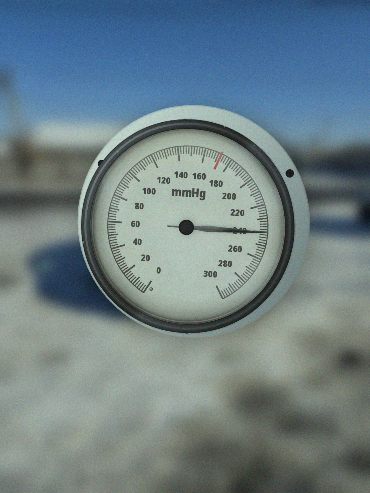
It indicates 240 mmHg
